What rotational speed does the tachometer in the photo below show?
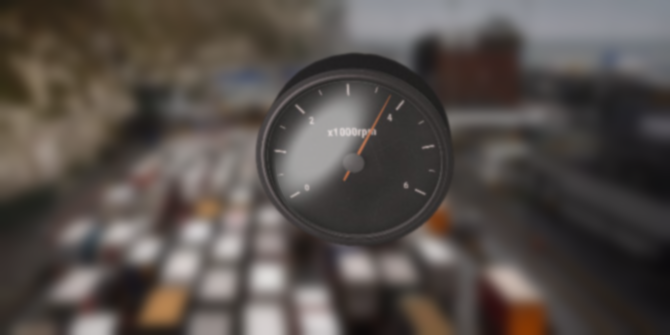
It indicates 3750 rpm
